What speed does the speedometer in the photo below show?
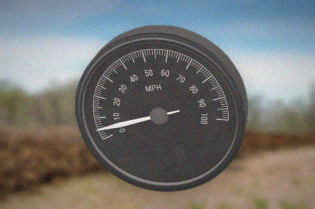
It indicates 5 mph
